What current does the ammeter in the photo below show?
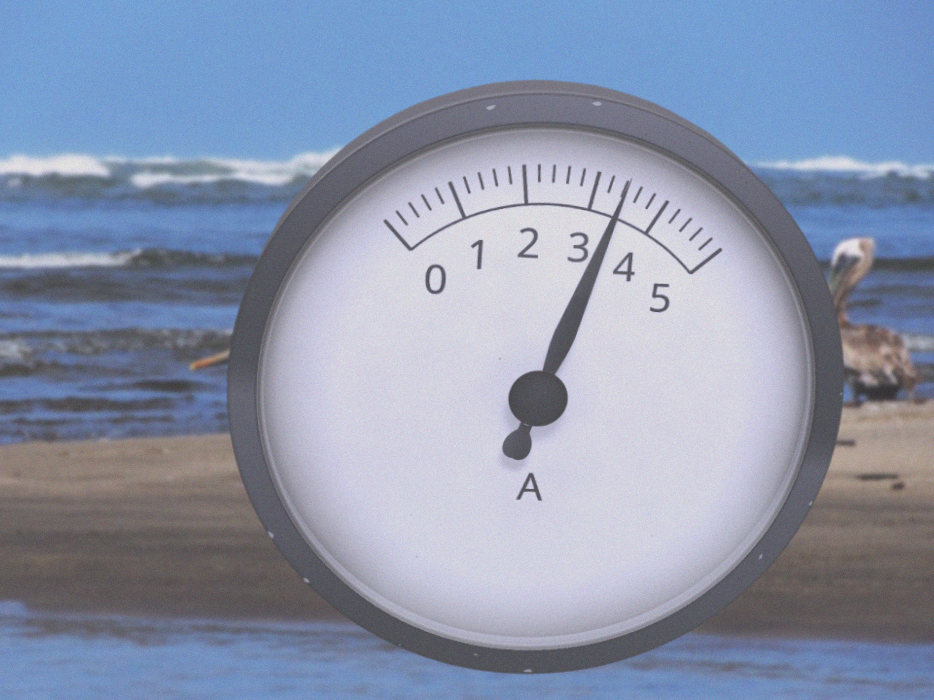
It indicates 3.4 A
